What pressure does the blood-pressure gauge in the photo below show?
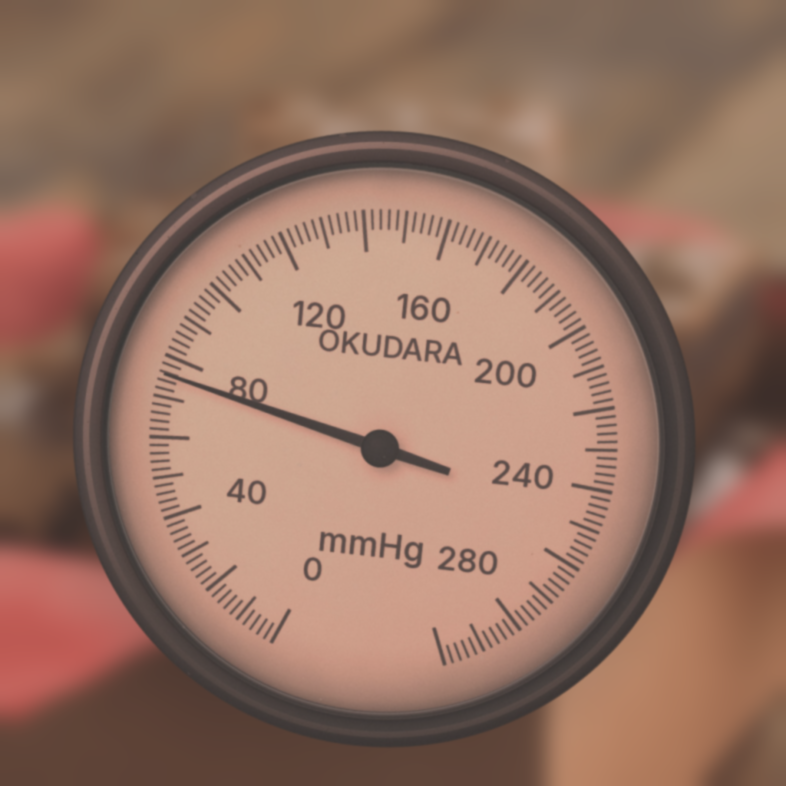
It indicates 76 mmHg
